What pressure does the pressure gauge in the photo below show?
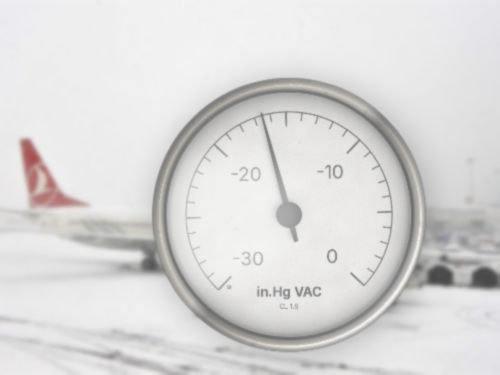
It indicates -16.5 inHg
